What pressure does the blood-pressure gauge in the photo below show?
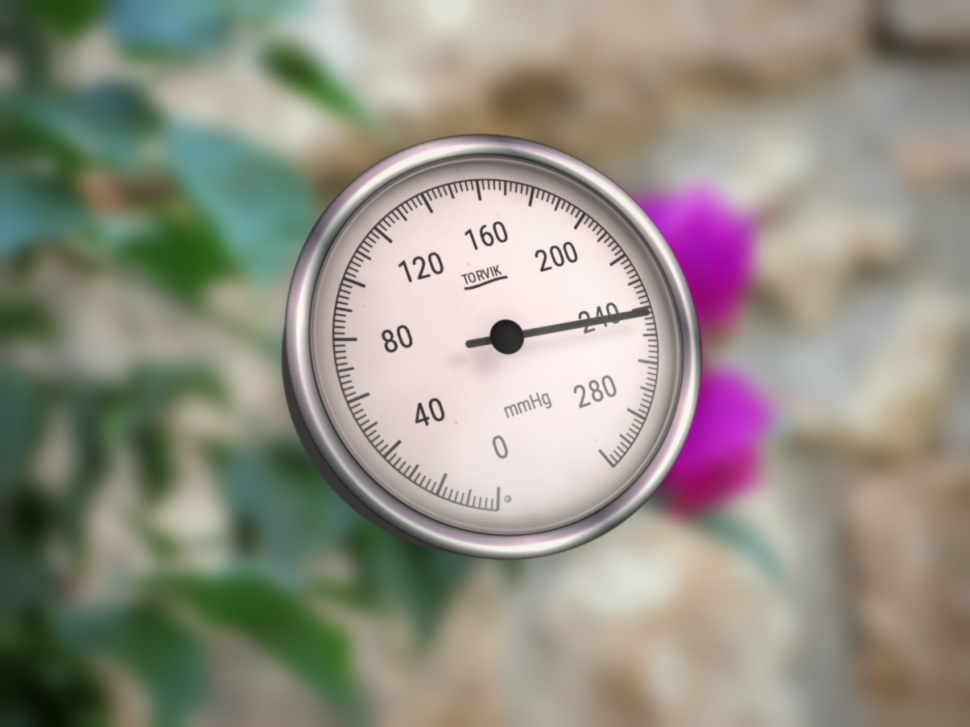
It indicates 242 mmHg
